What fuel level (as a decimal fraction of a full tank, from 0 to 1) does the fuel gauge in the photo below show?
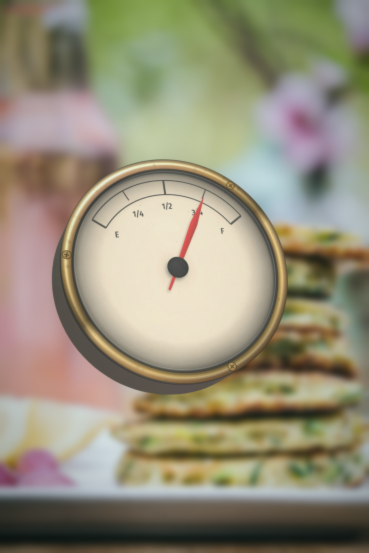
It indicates 0.75
